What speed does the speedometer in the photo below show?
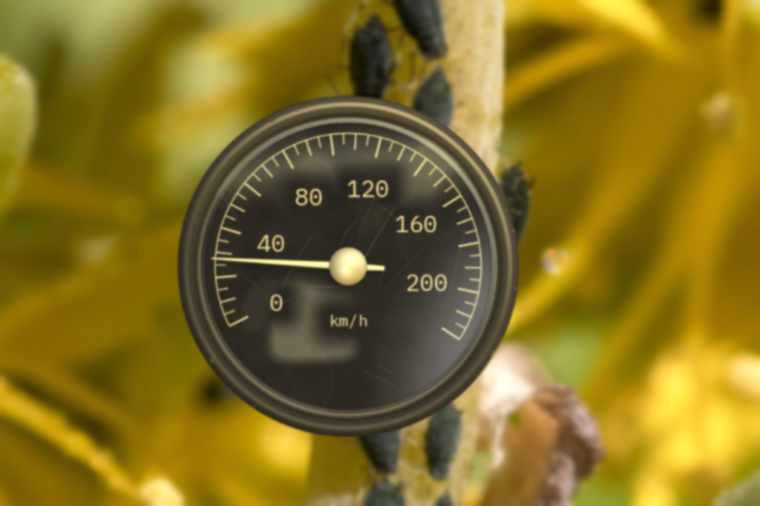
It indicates 27.5 km/h
